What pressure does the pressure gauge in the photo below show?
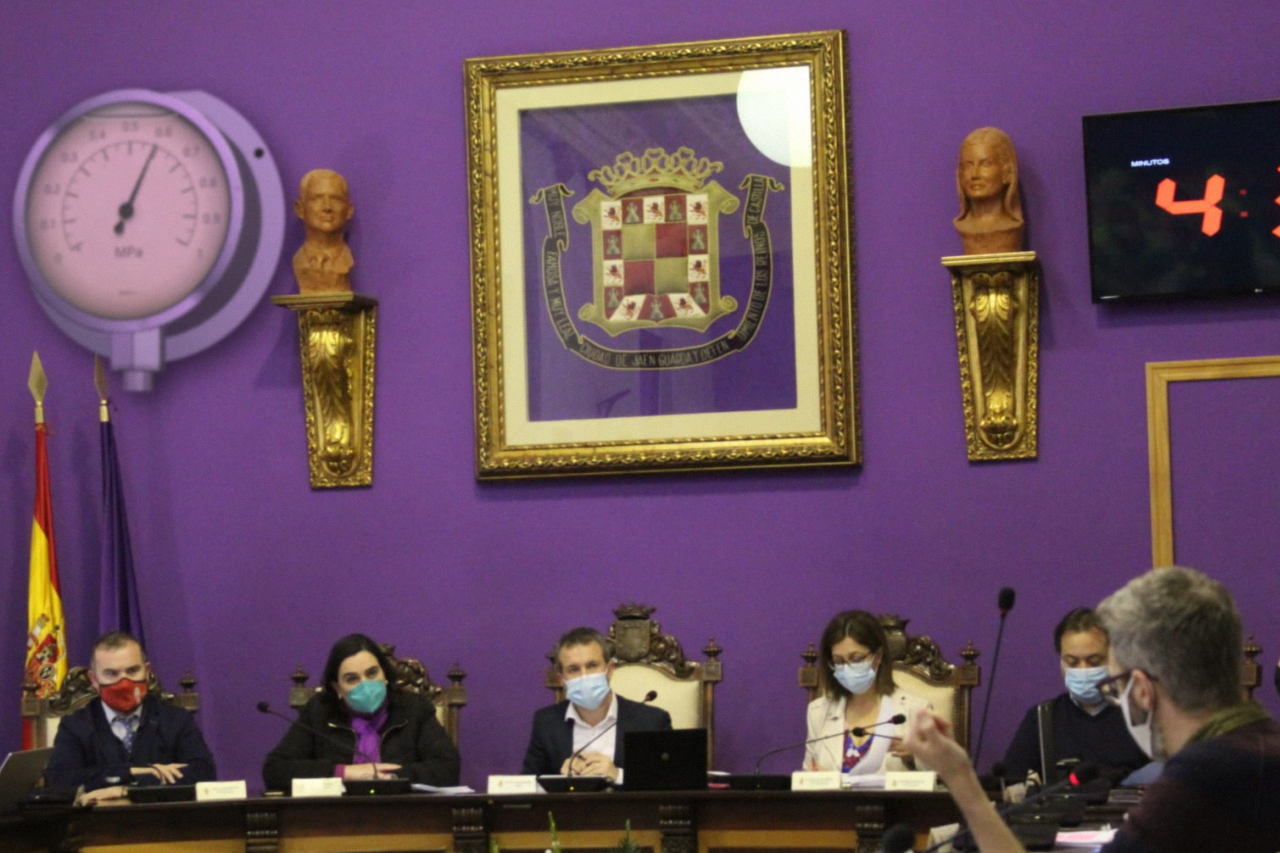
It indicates 0.6 MPa
